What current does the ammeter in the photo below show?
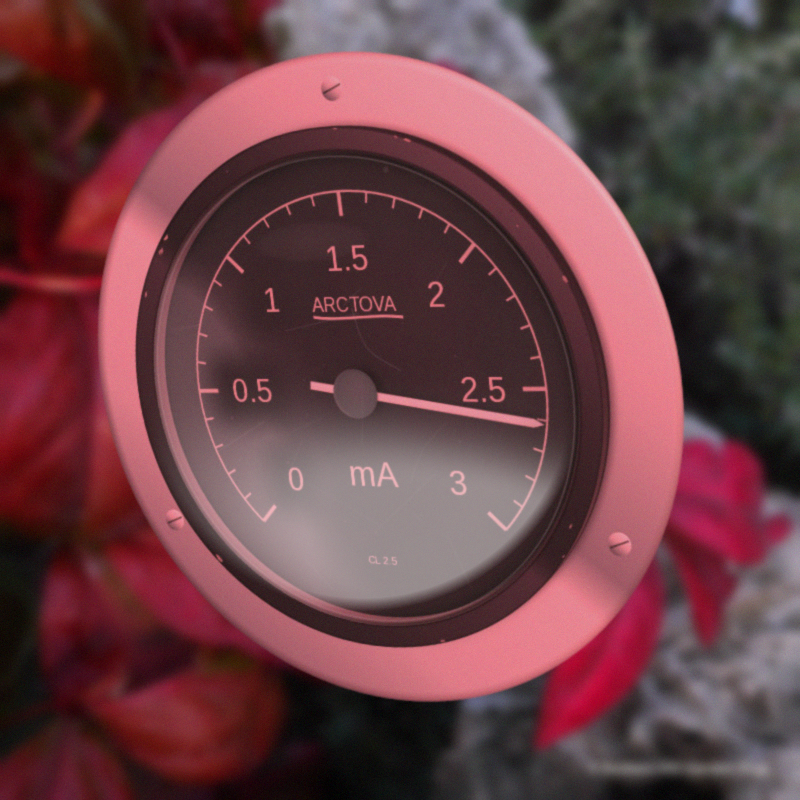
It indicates 2.6 mA
